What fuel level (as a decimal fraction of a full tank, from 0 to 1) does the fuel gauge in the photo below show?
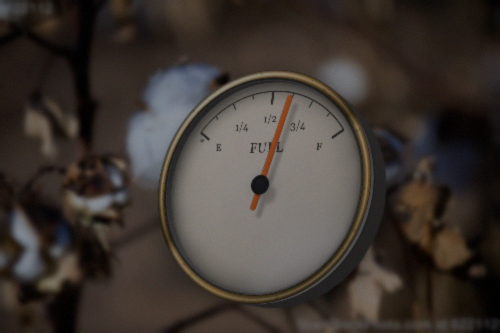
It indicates 0.625
